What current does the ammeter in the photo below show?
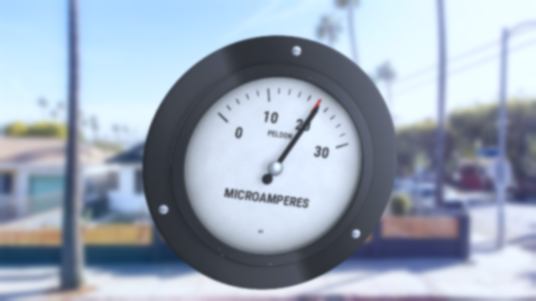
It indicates 20 µA
